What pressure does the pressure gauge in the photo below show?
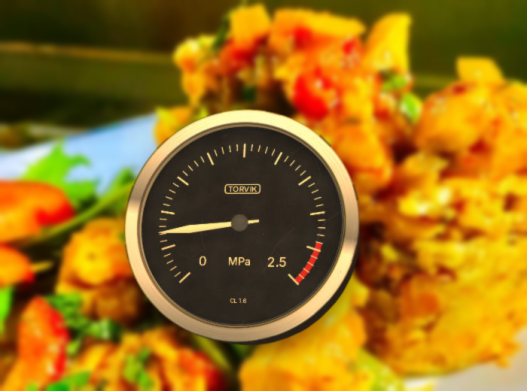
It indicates 0.35 MPa
